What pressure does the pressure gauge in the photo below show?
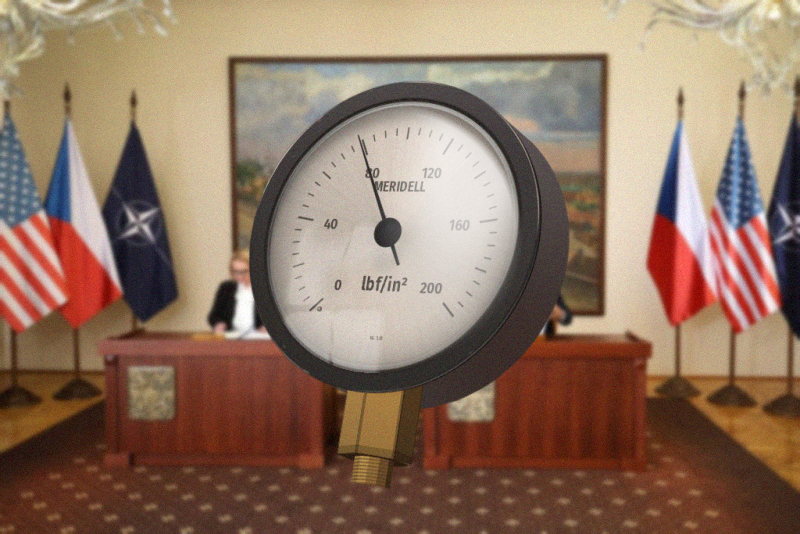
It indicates 80 psi
